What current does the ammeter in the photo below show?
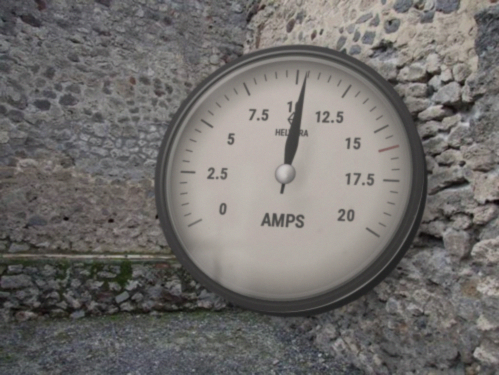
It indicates 10.5 A
